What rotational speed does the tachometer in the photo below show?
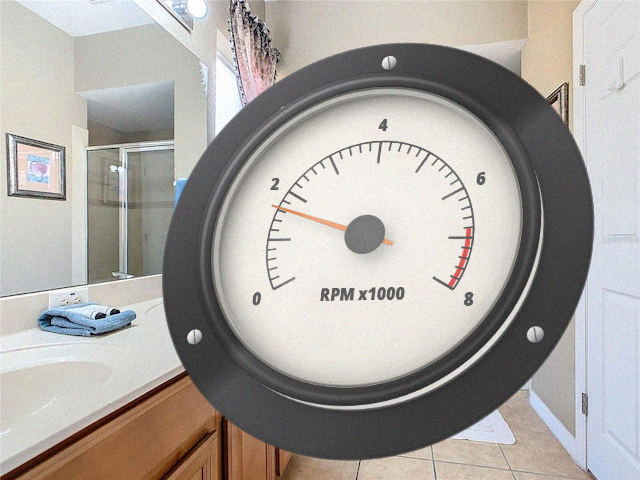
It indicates 1600 rpm
